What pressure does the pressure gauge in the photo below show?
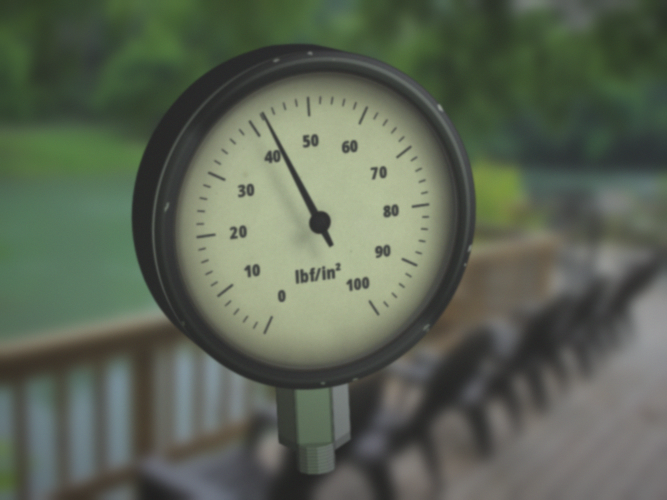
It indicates 42 psi
